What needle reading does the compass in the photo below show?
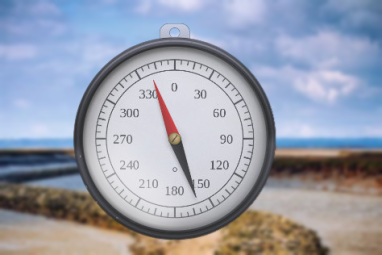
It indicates 340 °
